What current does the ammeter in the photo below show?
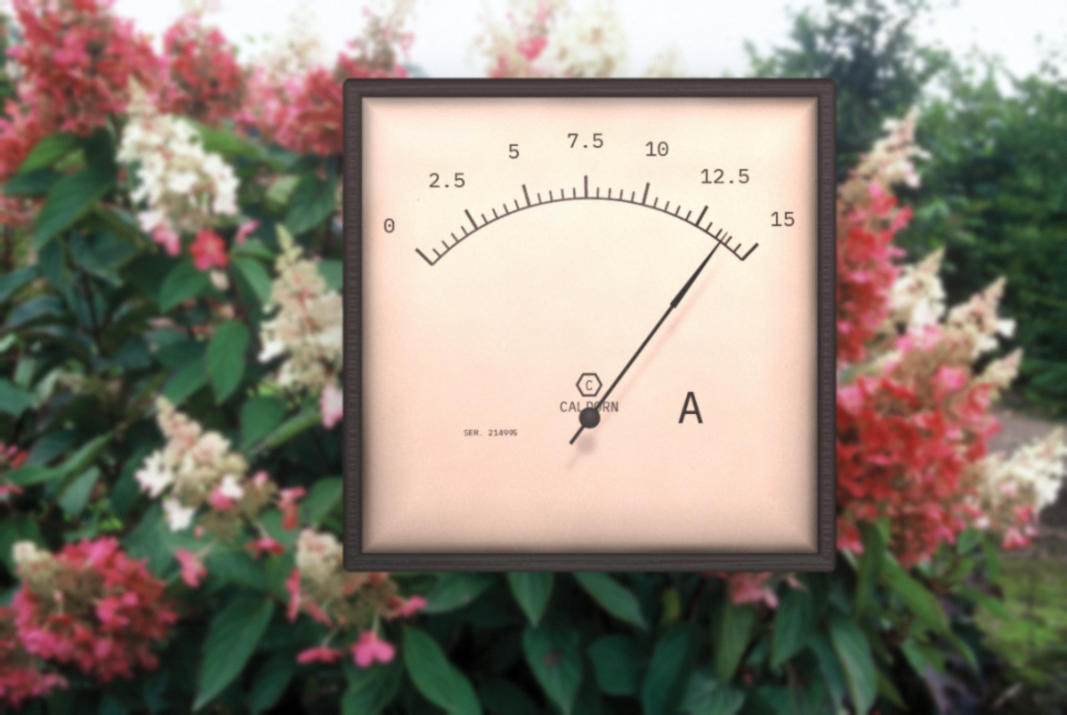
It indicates 13.75 A
